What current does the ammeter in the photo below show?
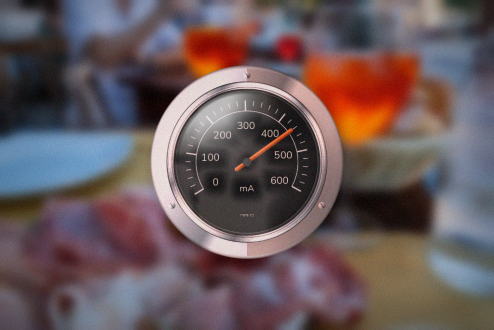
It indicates 440 mA
